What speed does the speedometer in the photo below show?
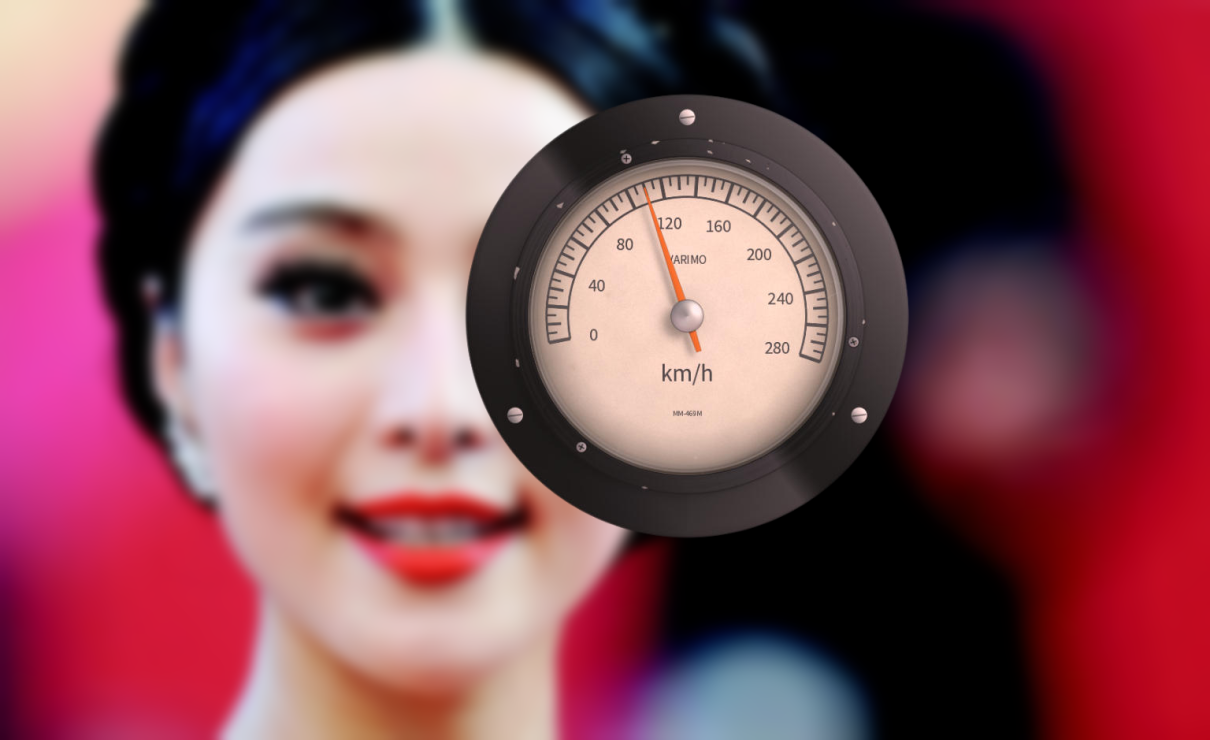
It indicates 110 km/h
